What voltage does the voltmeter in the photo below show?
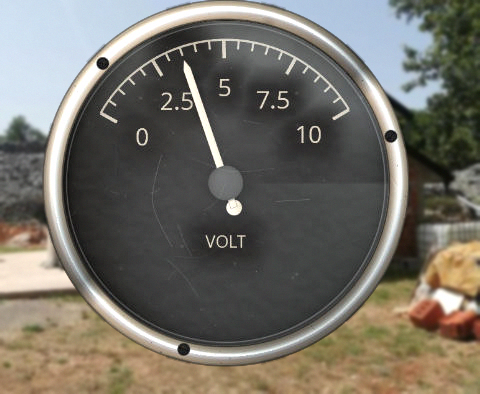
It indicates 3.5 V
